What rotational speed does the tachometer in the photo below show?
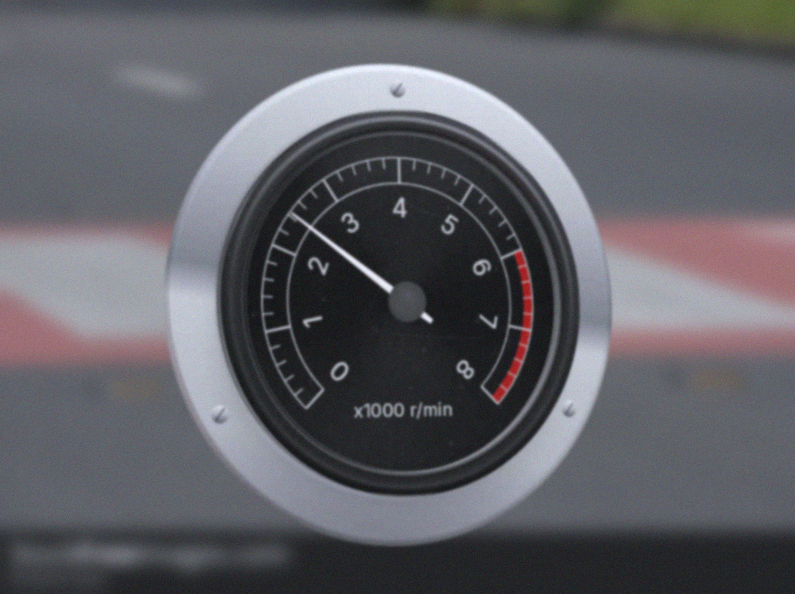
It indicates 2400 rpm
